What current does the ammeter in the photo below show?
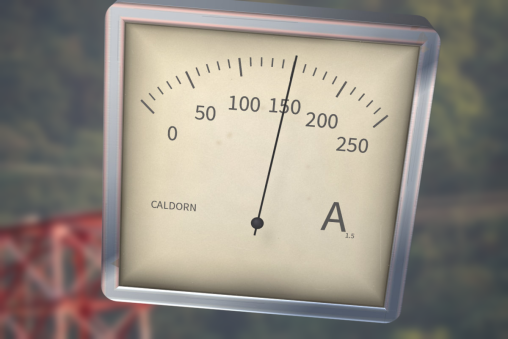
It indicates 150 A
